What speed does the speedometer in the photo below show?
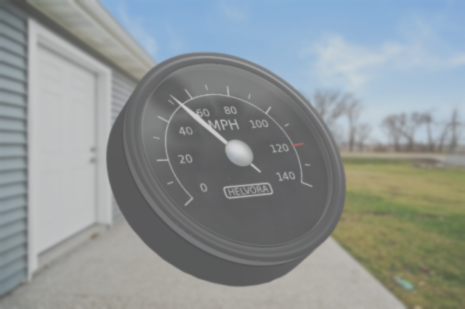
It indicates 50 mph
